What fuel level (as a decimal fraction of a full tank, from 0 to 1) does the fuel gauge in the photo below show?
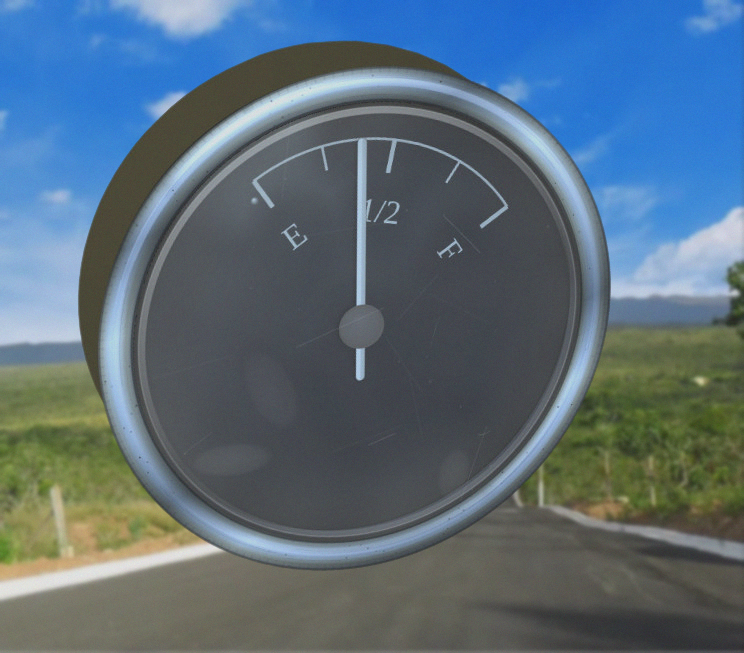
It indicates 0.375
